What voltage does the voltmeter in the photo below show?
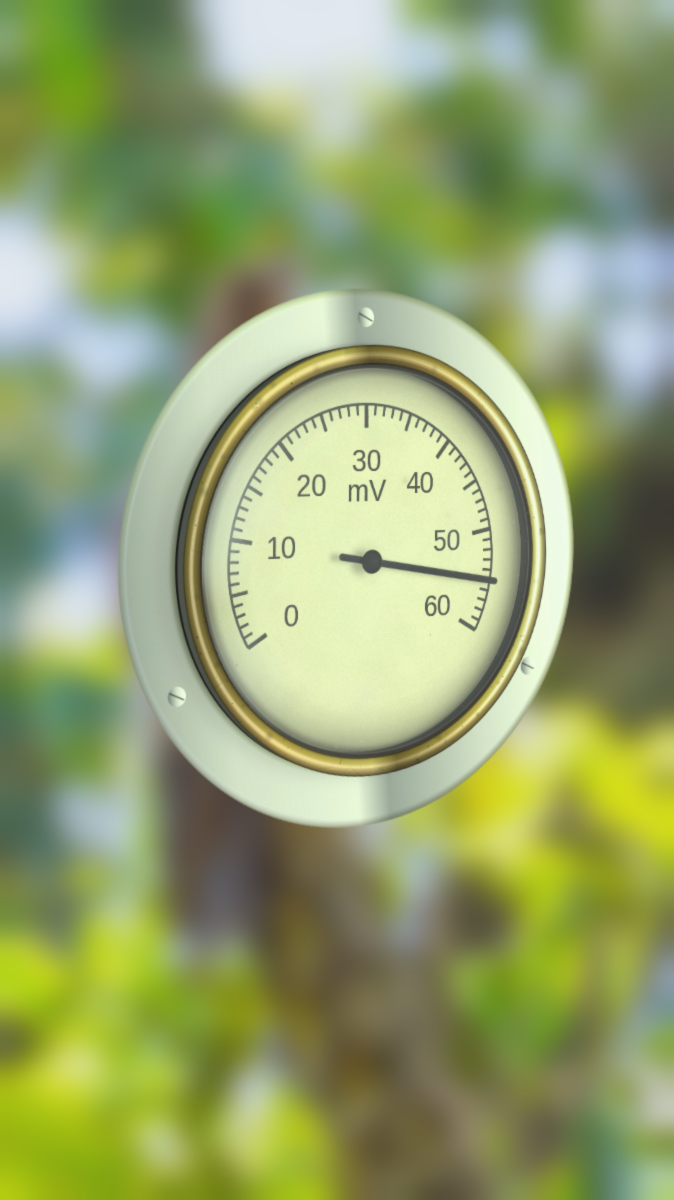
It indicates 55 mV
